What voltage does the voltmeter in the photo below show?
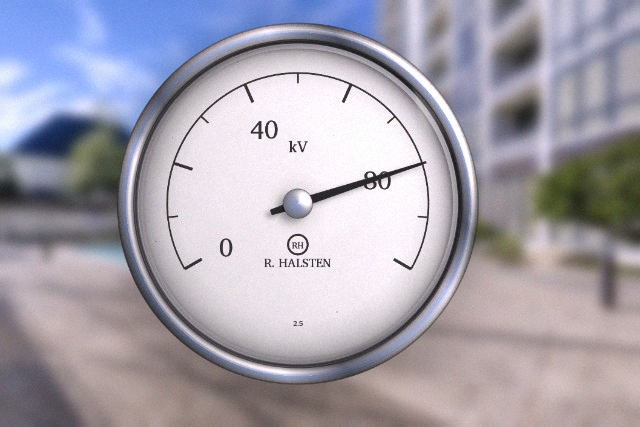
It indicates 80 kV
